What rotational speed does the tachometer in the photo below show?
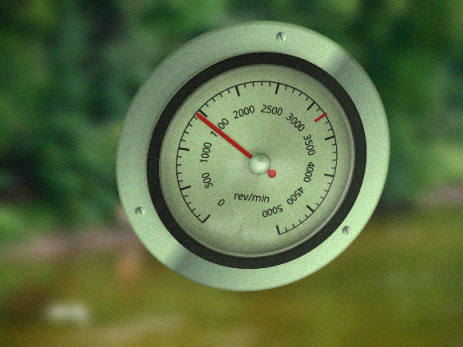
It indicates 1450 rpm
